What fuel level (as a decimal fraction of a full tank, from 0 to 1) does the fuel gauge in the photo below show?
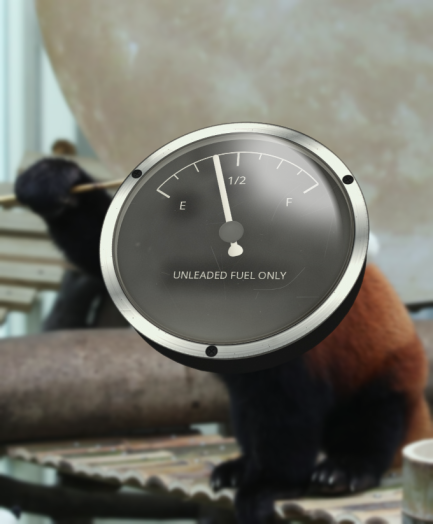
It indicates 0.375
